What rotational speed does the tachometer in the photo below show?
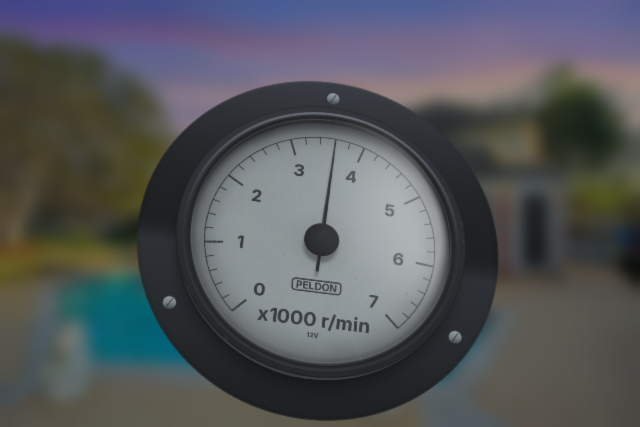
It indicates 3600 rpm
